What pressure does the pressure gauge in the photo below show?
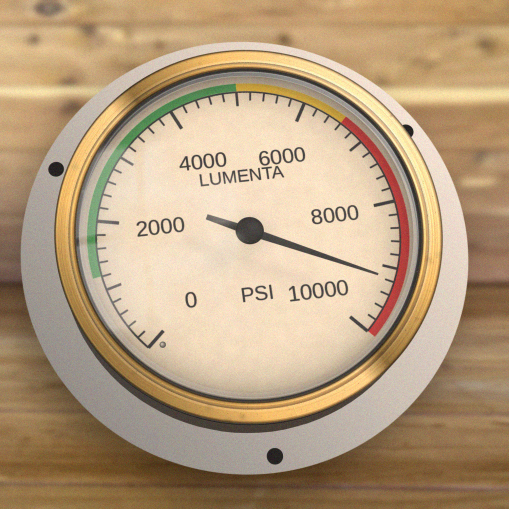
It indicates 9200 psi
